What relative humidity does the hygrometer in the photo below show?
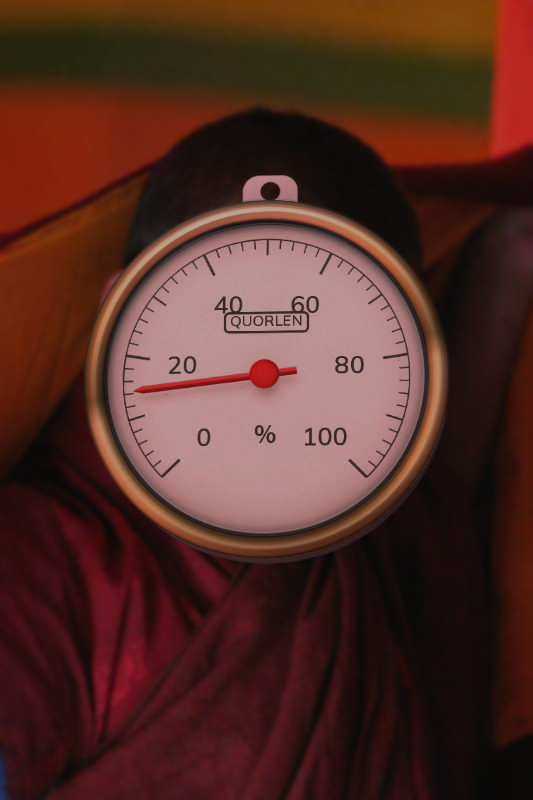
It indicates 14 %
